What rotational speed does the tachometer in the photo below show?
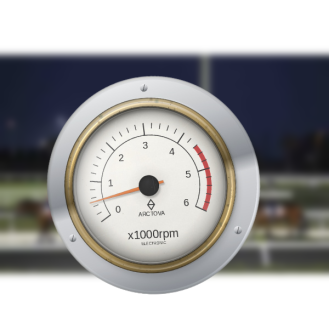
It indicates 500 rpm
